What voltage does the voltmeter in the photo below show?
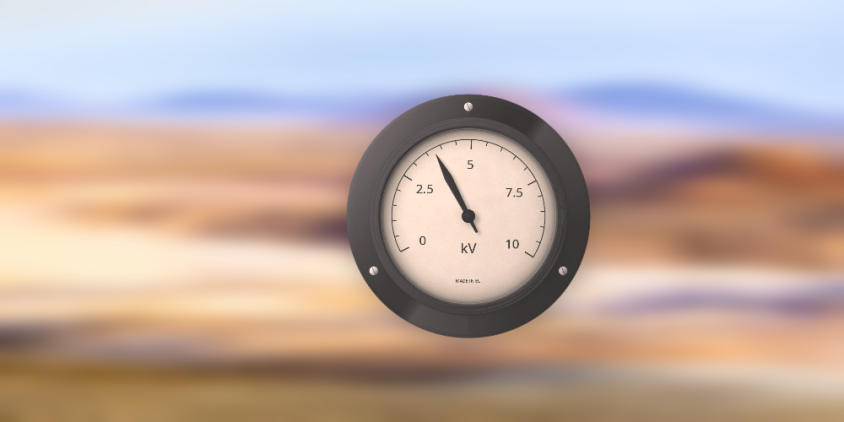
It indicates 3.75 kV
